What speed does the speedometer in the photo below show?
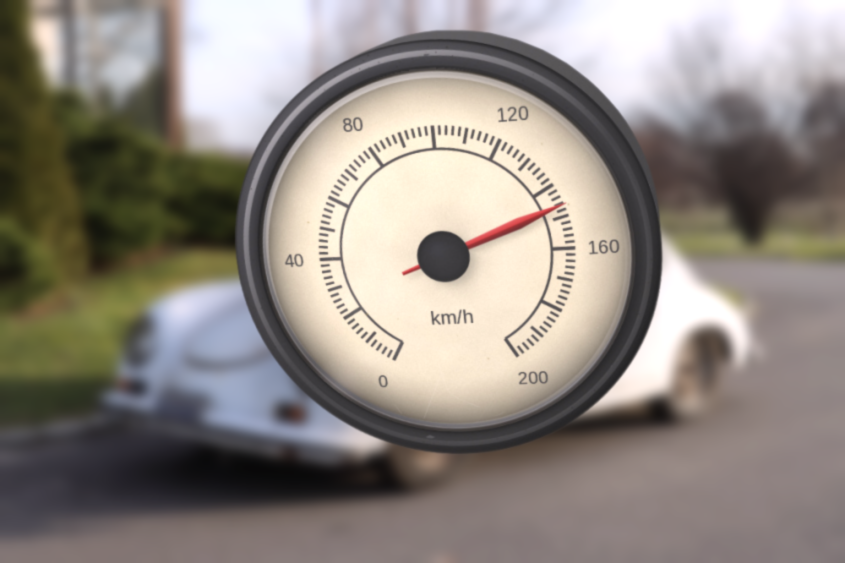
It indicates 146 km/h
